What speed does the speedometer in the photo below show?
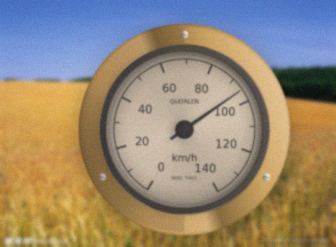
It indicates 95 km/h
